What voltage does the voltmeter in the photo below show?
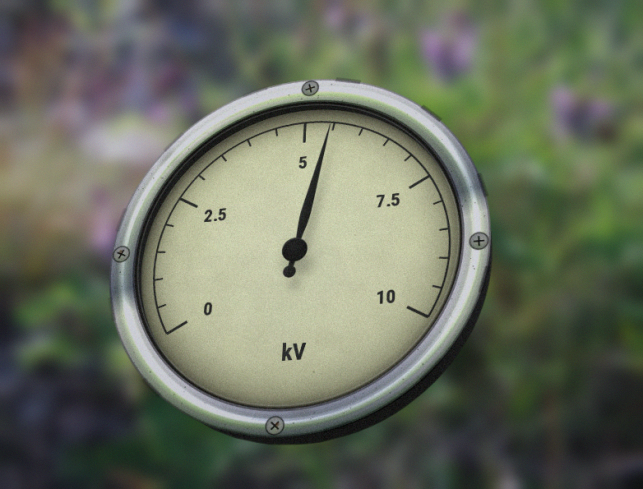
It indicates 5.5 kV
